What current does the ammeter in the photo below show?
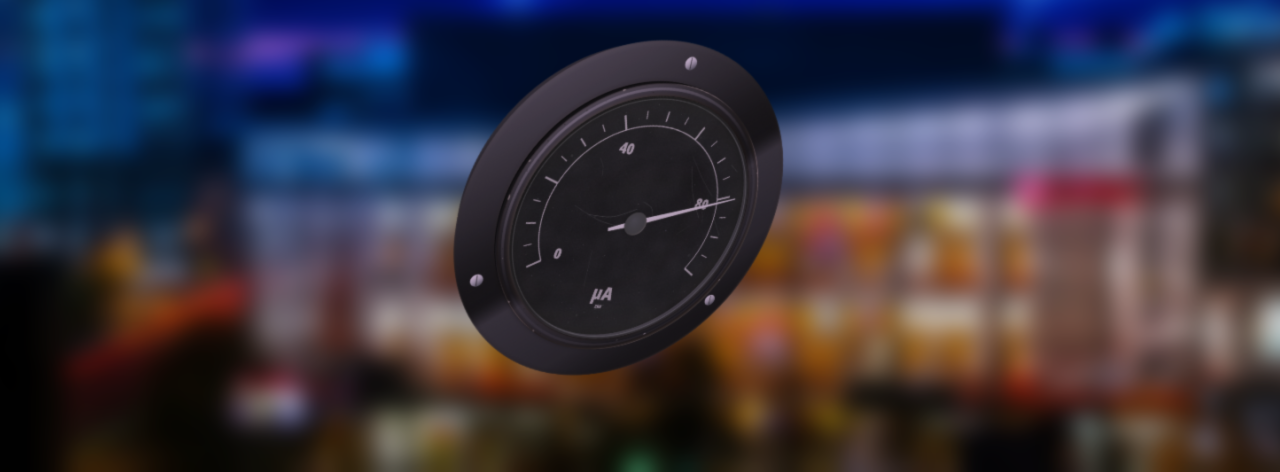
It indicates 80 µA
